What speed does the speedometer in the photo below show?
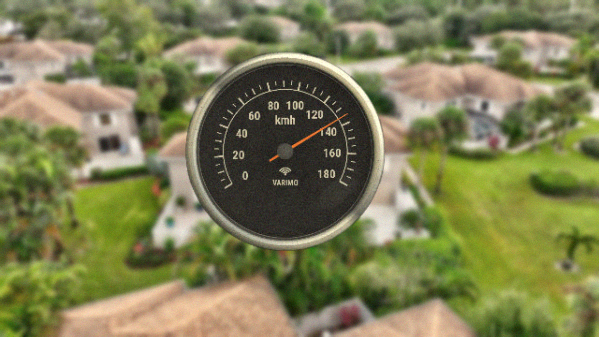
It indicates 135 km/h
